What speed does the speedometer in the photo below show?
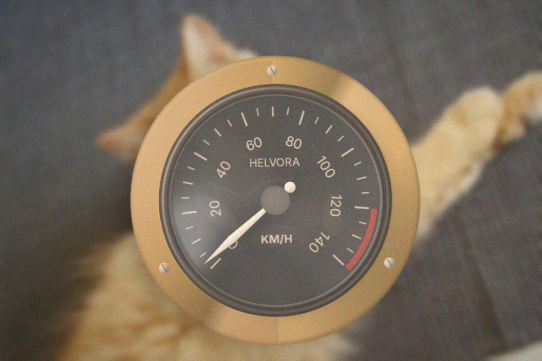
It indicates 2.5 km/h
